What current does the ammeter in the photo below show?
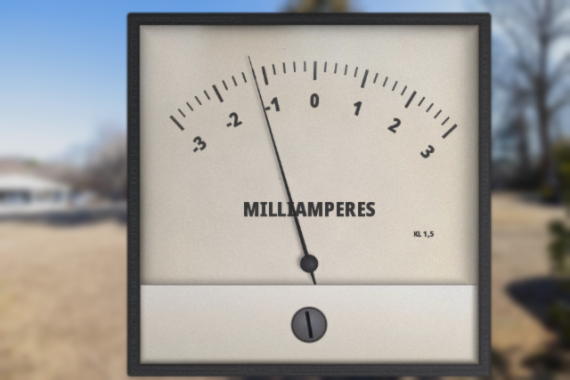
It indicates -1.2 mA
